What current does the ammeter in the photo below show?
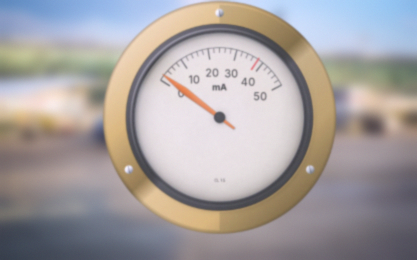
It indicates 2 mA
